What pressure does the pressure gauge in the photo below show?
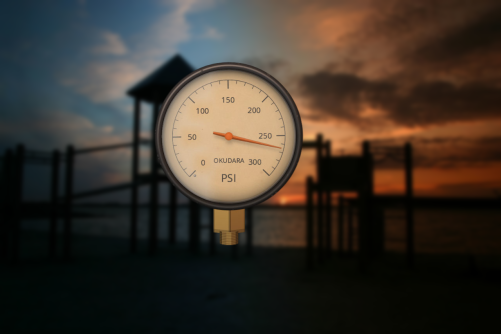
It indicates 265 psi
